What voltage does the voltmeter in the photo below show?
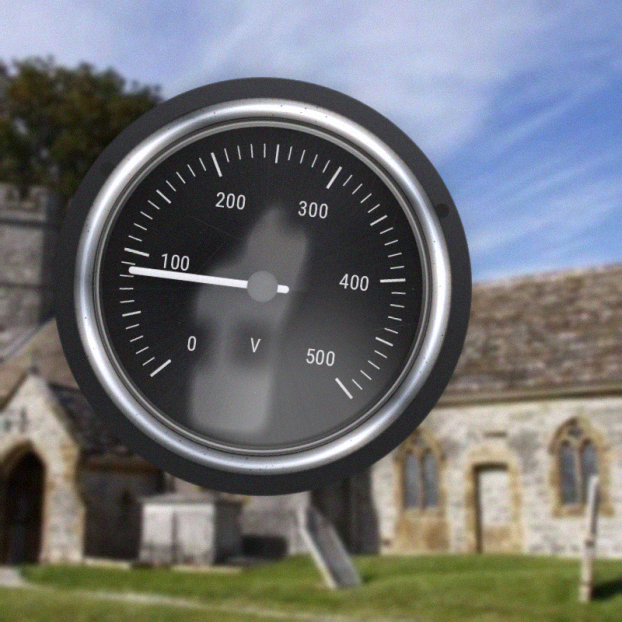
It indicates 85 V
